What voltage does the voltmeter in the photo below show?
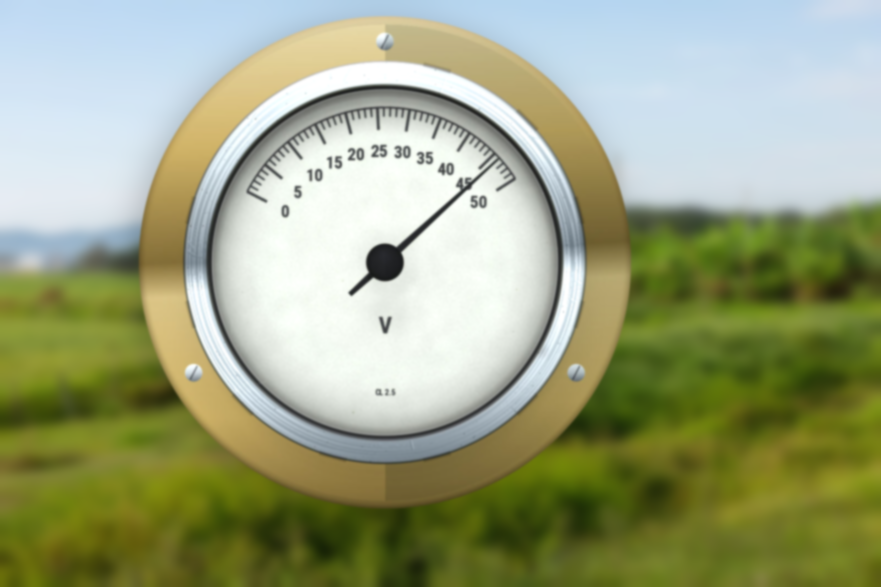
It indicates 46 V
